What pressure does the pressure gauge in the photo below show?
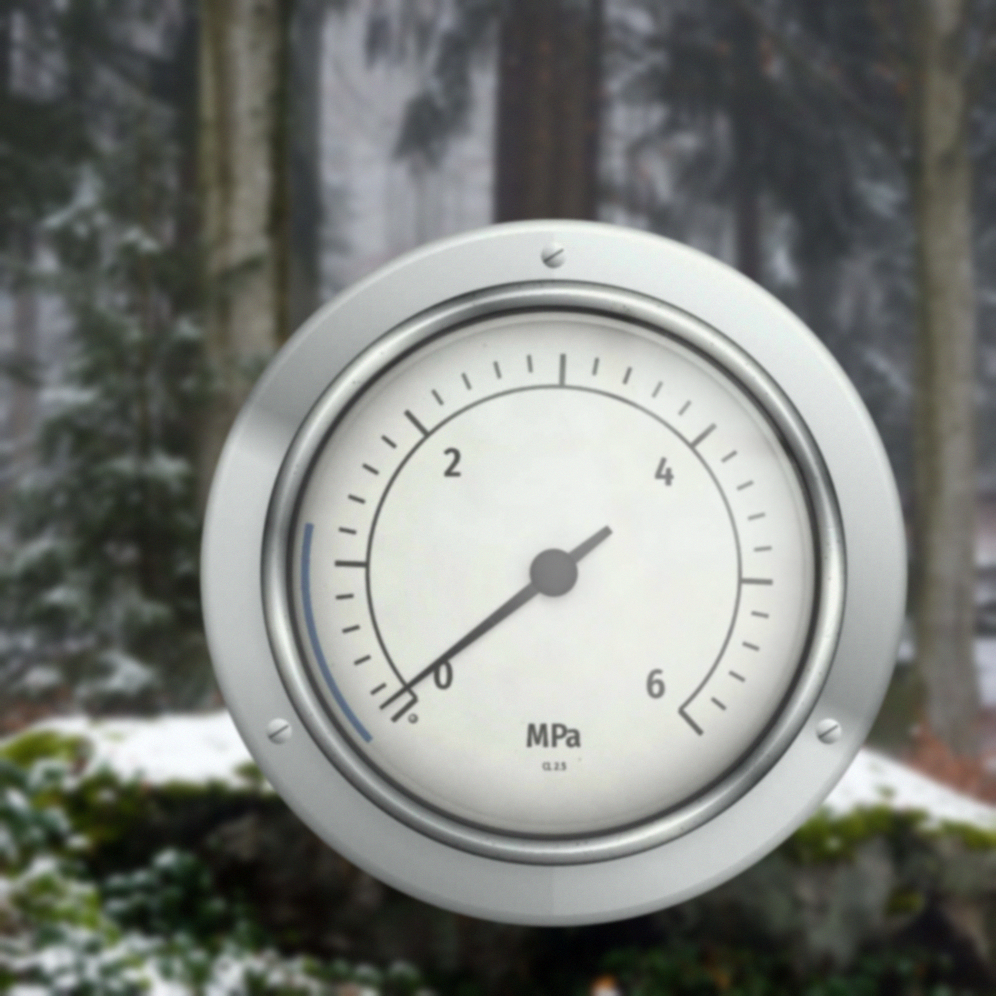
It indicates 0.1 MPa
